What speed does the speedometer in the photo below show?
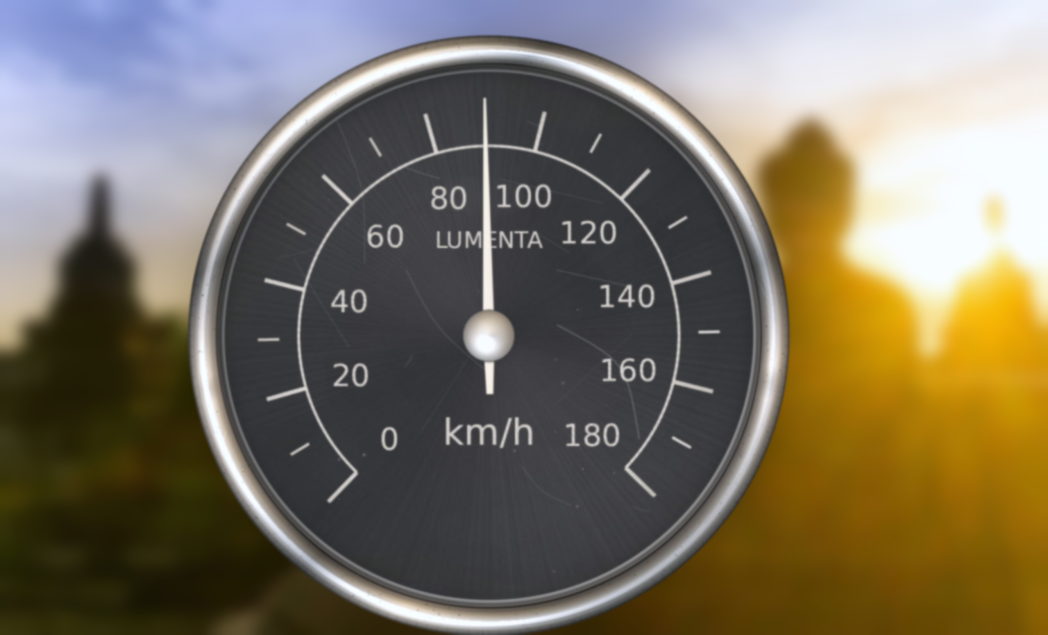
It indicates 90 km/h
